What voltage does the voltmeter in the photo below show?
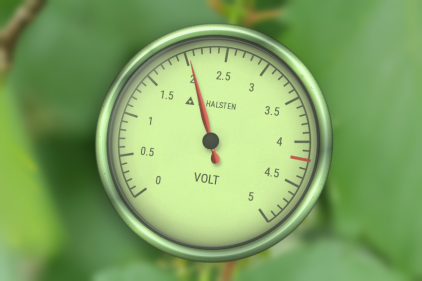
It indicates 2.05 V
